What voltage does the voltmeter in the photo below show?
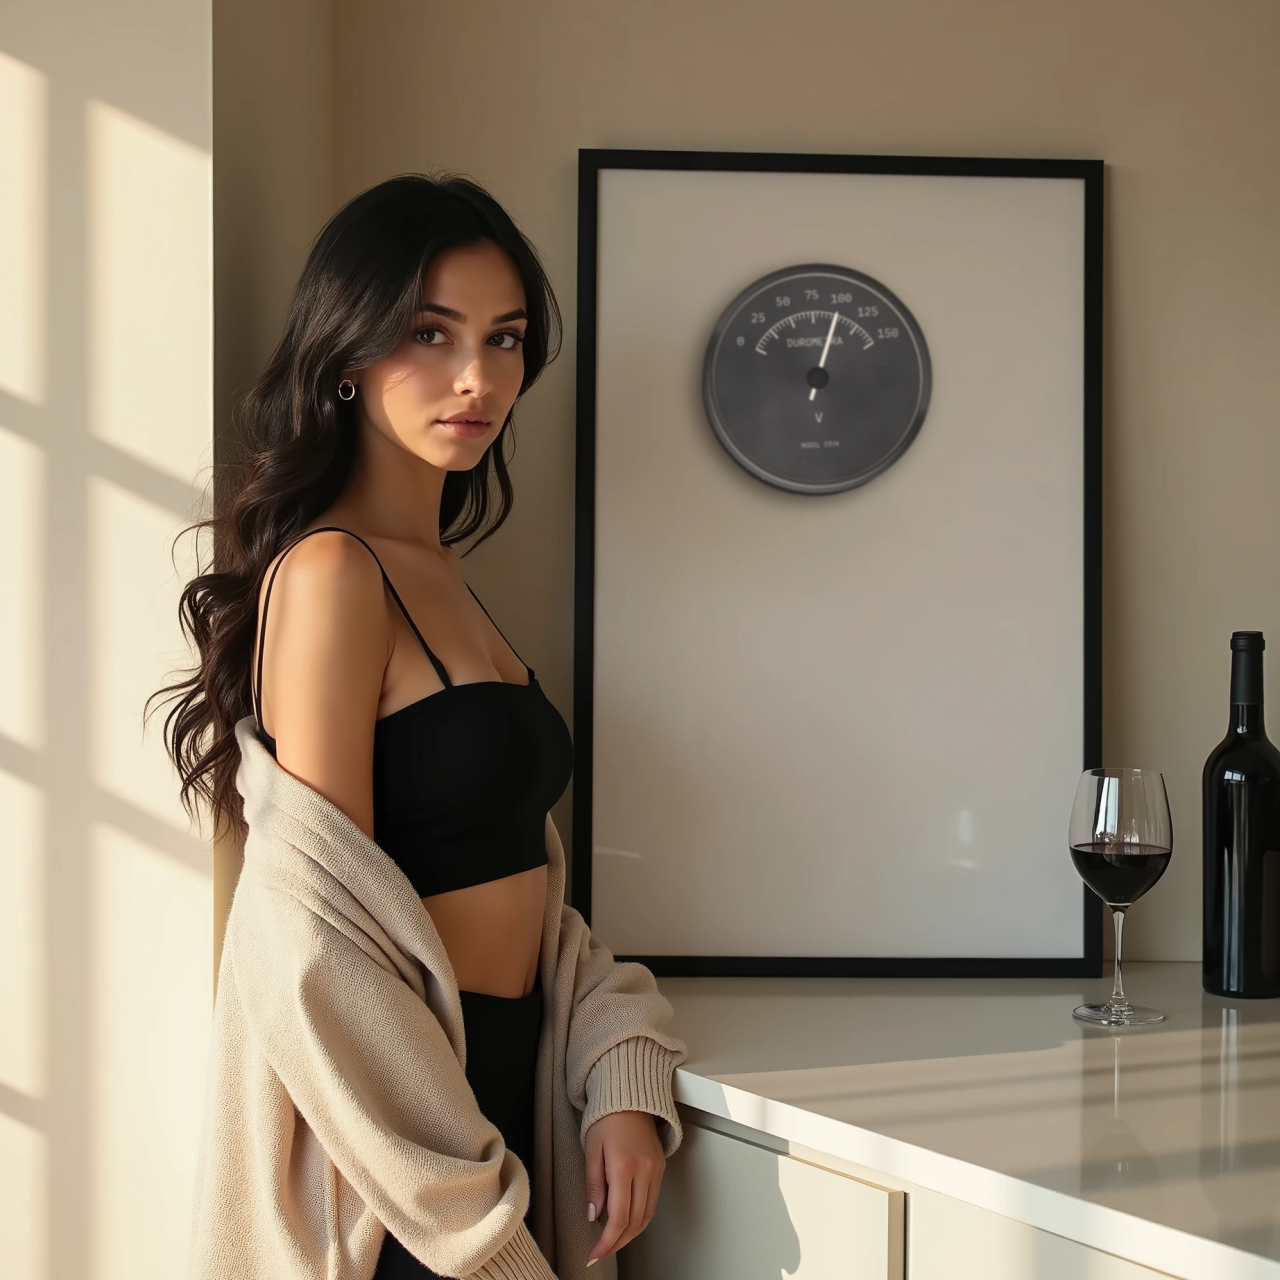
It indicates 100 V
